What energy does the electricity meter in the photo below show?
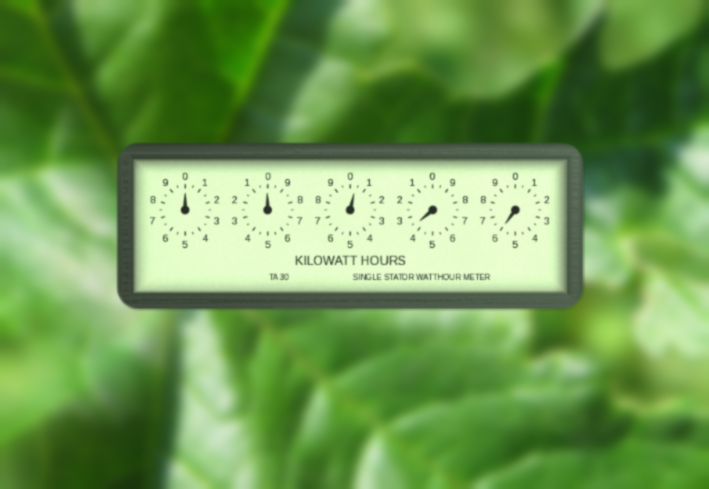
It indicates 36 kWh
